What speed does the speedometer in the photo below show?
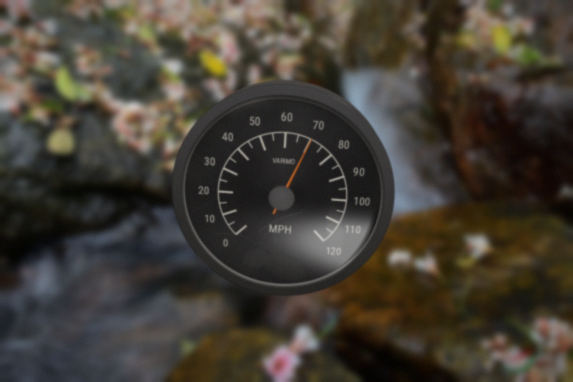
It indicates 70 mph
